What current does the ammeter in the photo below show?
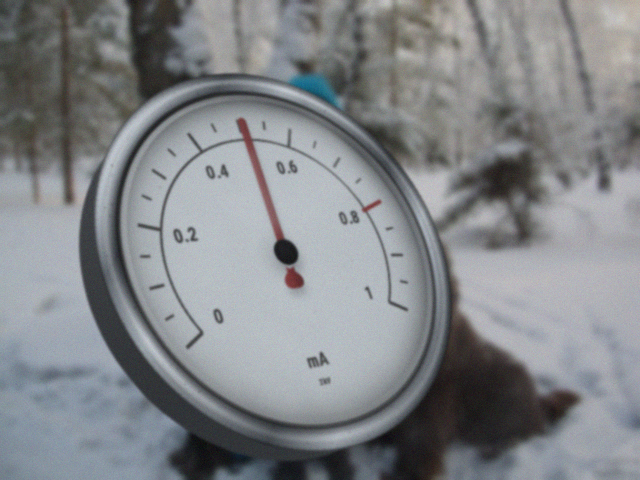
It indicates 0.5 mA
